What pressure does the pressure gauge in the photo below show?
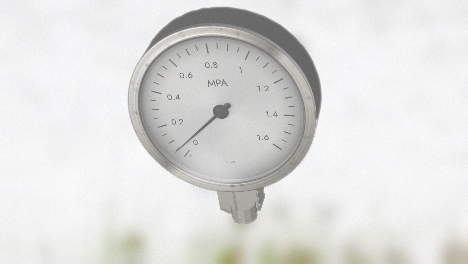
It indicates 0.05 MPa
